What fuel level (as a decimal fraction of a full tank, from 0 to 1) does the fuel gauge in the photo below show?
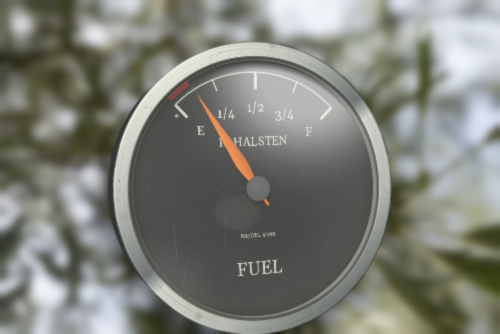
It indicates 0.125
